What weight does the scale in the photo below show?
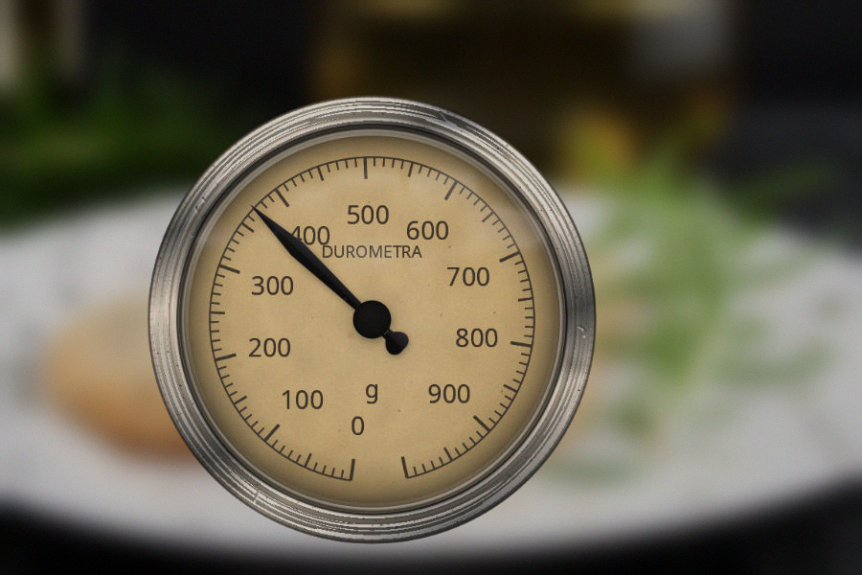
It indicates 370 g
